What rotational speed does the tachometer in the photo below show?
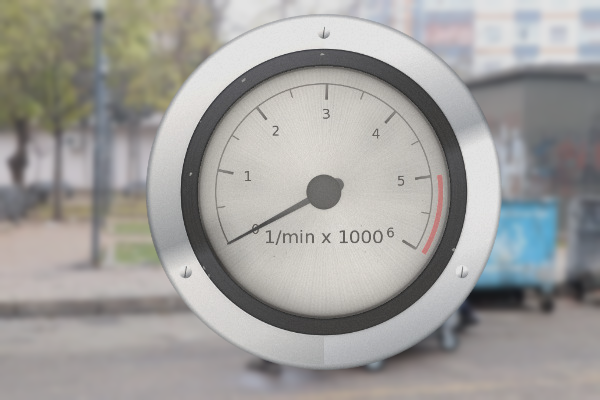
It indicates 0 rpm
